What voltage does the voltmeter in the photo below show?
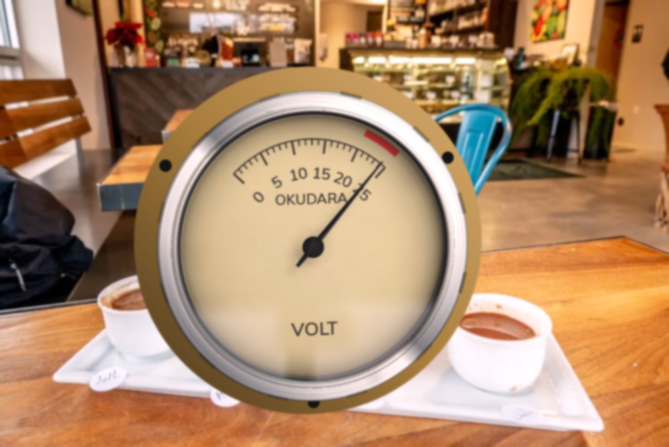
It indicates 24 V
